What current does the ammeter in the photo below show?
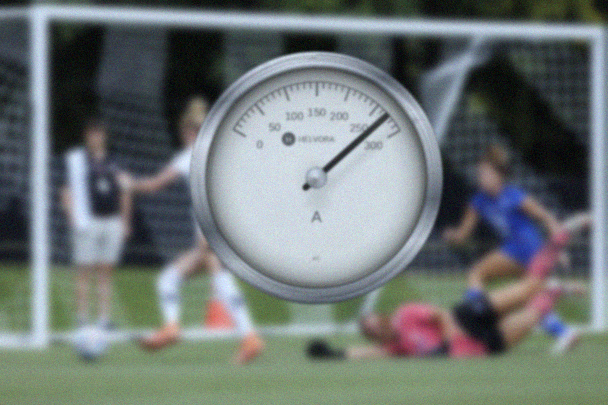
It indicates 270 A
